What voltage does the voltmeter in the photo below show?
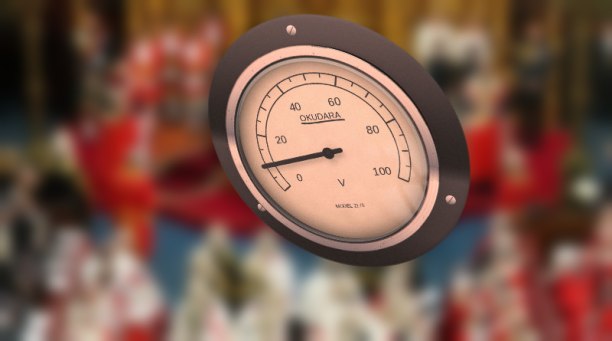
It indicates 10 V
